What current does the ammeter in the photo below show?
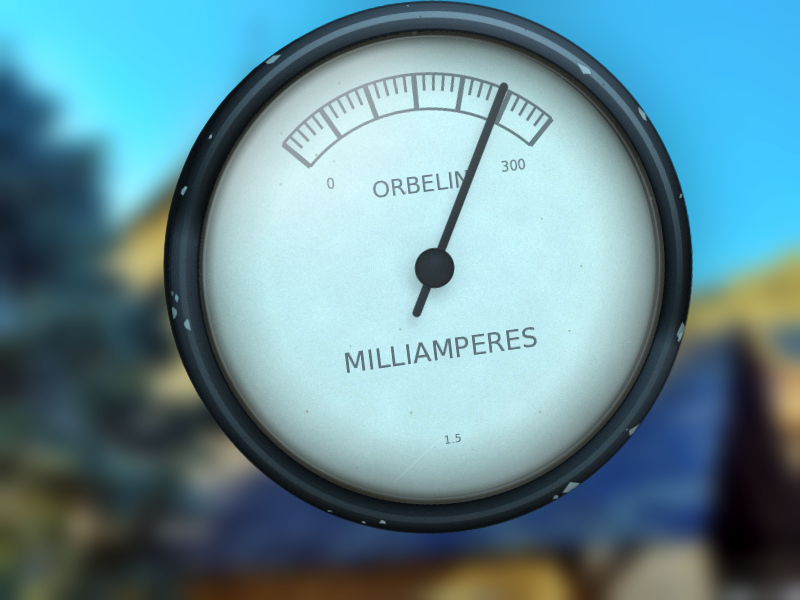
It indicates 240 mA
